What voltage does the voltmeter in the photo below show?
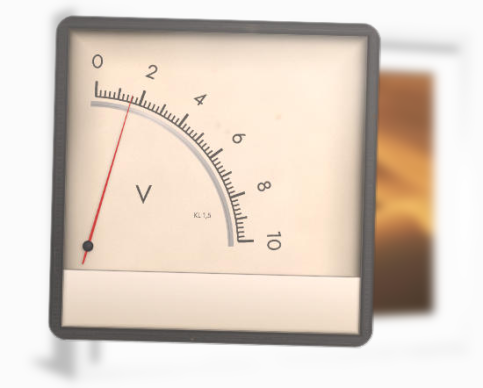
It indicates 1.6 V
